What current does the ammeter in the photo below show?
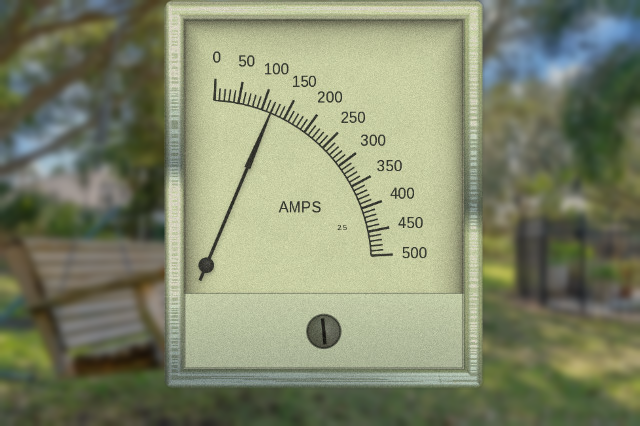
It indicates 120 A
